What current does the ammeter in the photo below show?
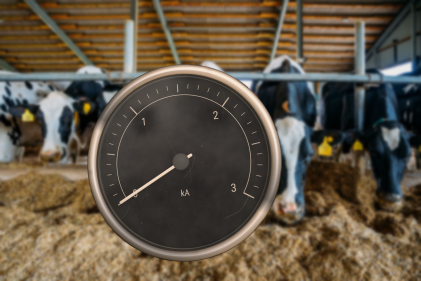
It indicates 0 kA
